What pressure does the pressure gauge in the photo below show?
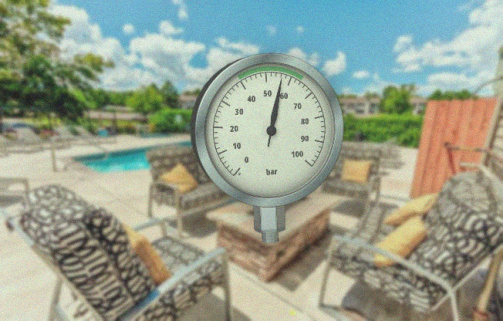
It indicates 56 bar
